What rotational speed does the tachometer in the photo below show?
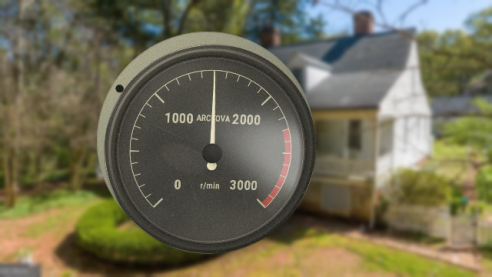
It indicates 1500 rpm
